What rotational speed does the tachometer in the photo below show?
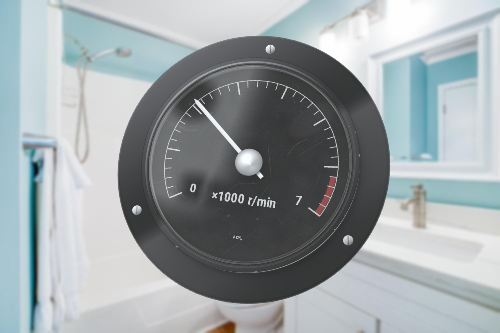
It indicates 2100 rpm
